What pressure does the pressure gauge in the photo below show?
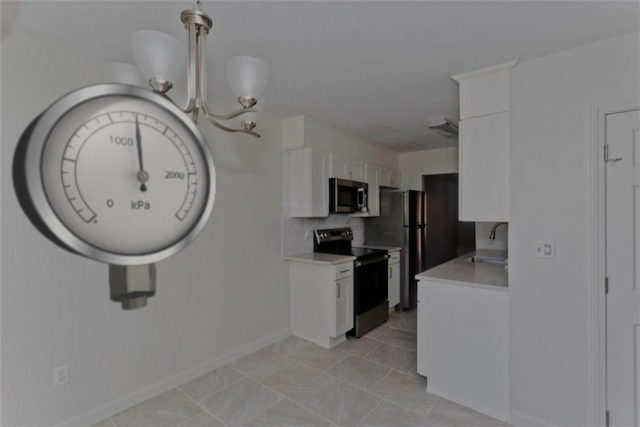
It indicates 1200 kPa
